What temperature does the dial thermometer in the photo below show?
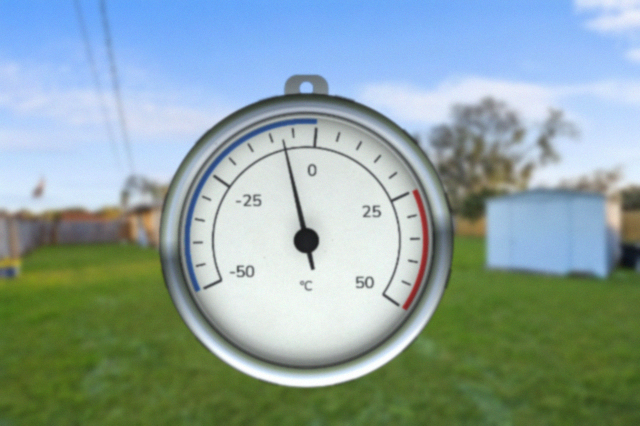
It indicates -7.5 °C
